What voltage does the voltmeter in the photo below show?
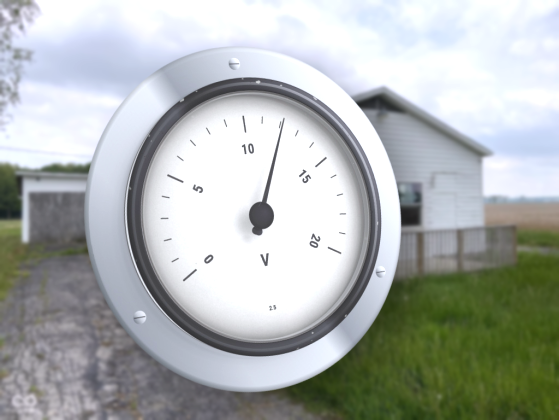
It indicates 12 V
